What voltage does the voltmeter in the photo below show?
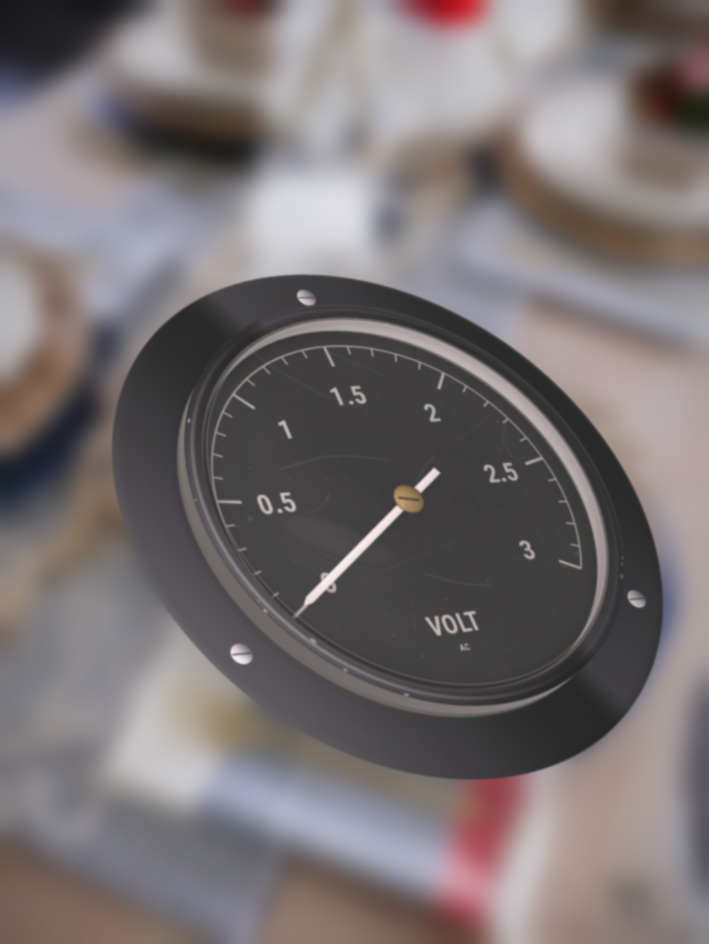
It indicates 0 V
